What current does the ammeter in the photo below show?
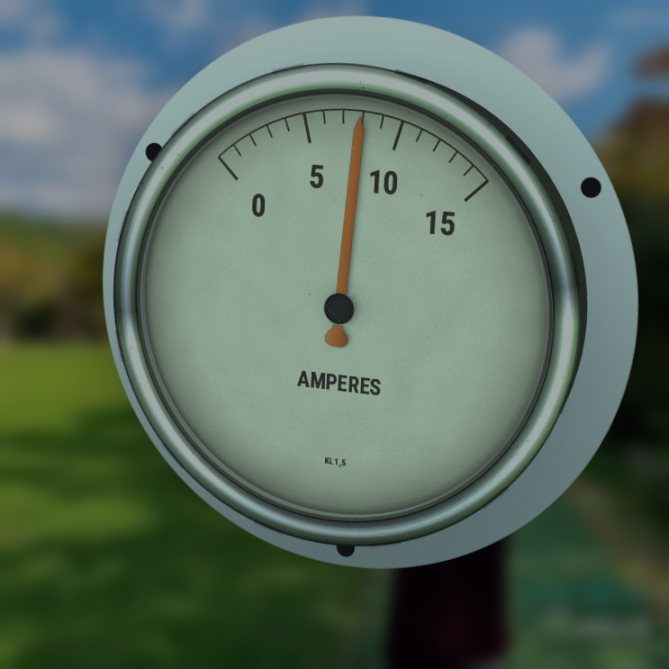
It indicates 8 A
